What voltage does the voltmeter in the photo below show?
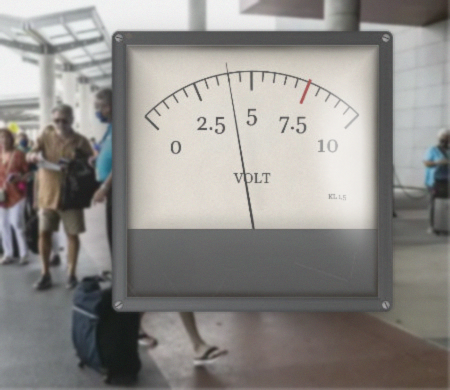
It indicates 4 V
